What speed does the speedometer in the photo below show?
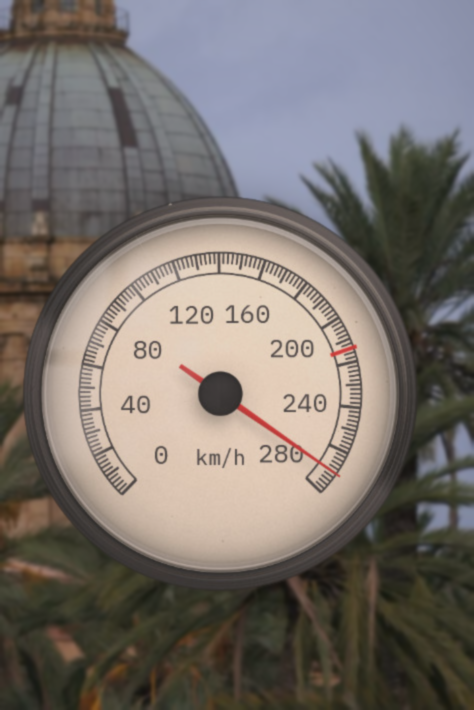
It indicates 270 km/h
